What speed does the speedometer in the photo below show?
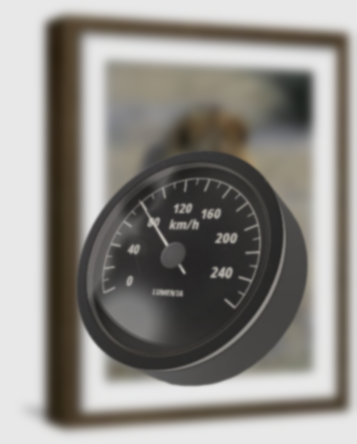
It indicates 80 km/h
